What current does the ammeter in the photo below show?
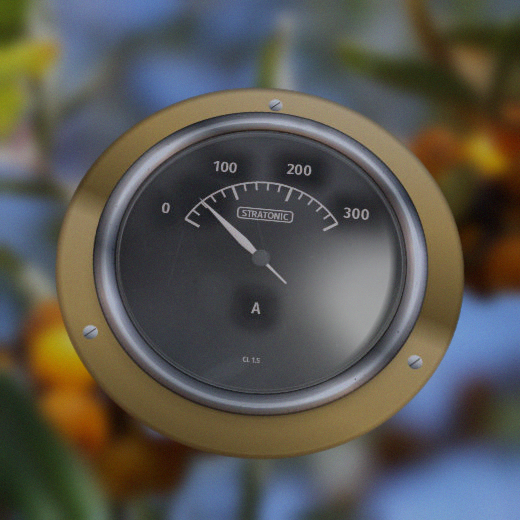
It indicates 40 A
